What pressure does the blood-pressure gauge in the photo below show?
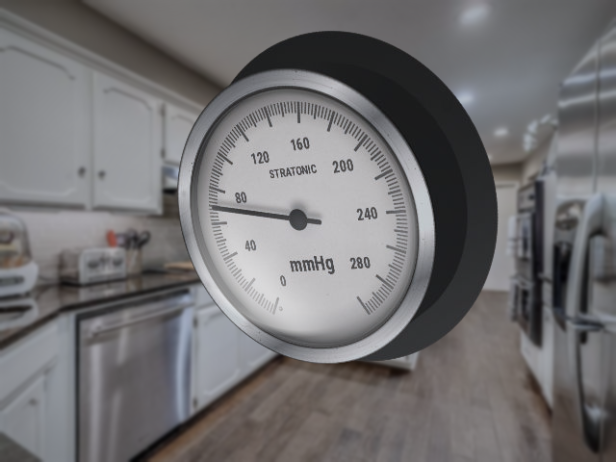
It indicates 70 mmHg
